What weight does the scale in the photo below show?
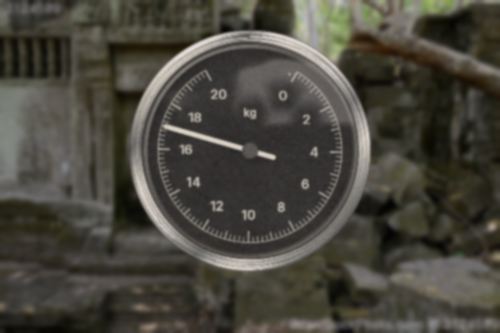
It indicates 17 kg
